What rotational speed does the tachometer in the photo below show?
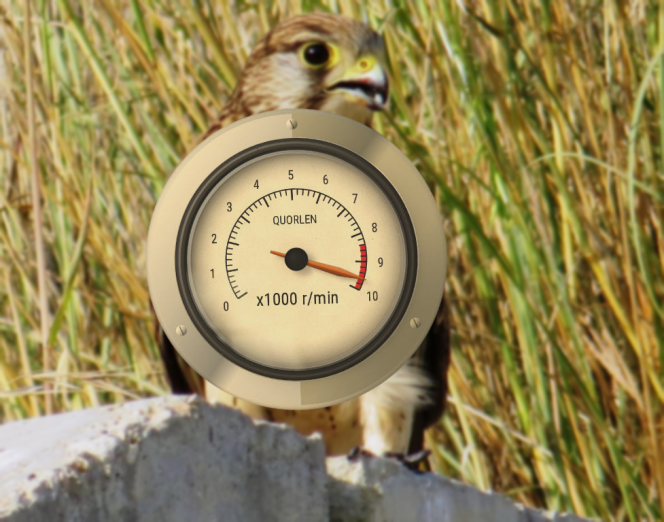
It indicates 9600 rpm
